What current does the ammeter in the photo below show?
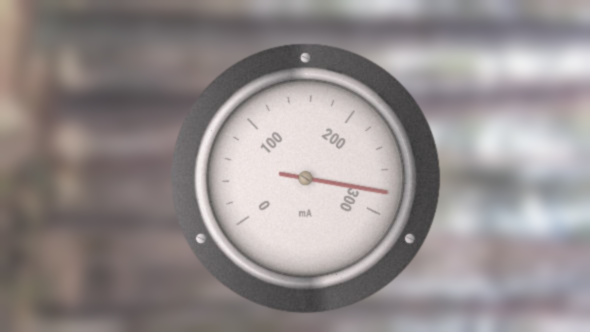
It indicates 280 mA
